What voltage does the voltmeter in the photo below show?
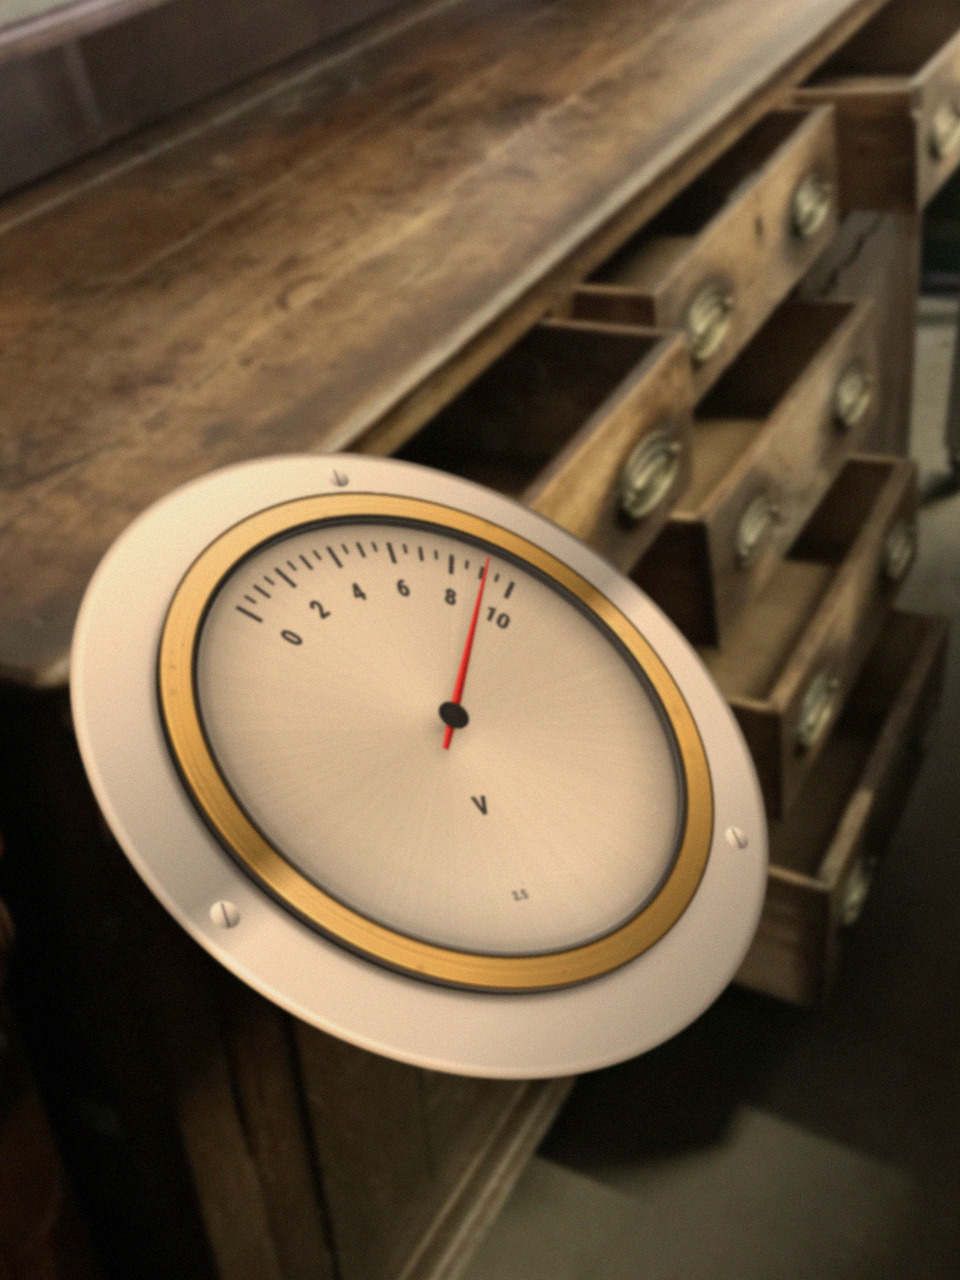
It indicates 9 V
